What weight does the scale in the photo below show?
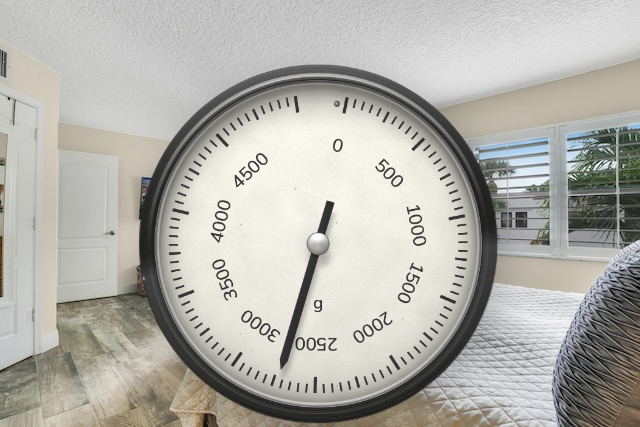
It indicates 2725 g
